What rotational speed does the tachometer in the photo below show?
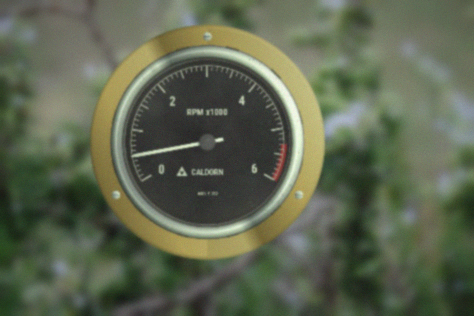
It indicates 500 rpm
